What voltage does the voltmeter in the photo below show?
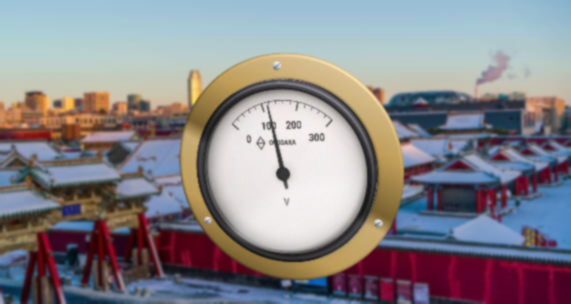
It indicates 120 V
